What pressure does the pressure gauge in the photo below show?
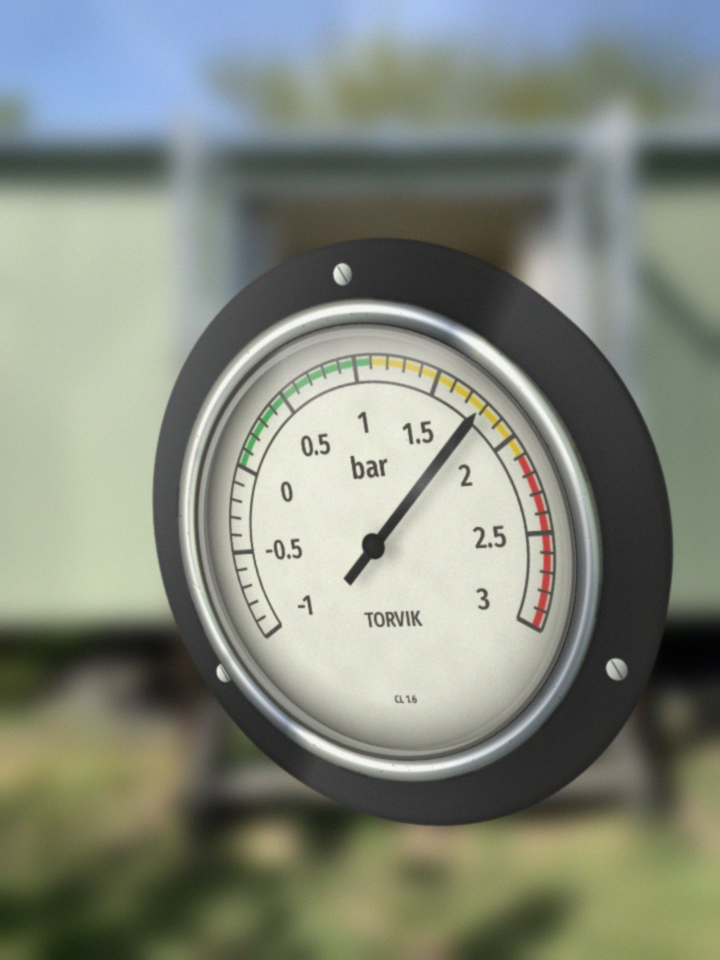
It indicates 1.8 bar
